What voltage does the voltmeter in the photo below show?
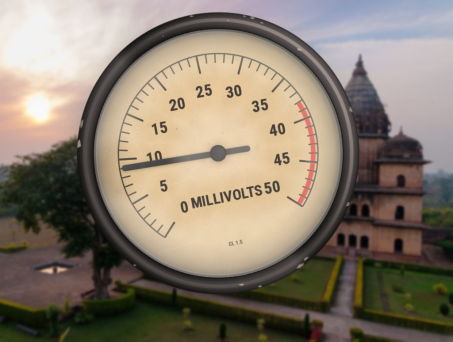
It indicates 9 mV
